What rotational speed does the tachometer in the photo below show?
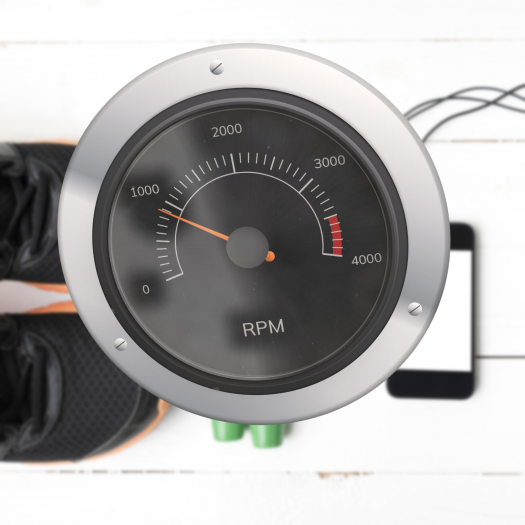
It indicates 900 rpm
